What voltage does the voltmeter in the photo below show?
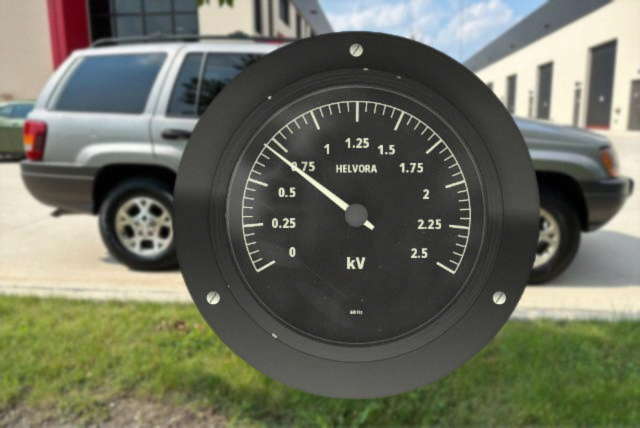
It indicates 0.7 kV
